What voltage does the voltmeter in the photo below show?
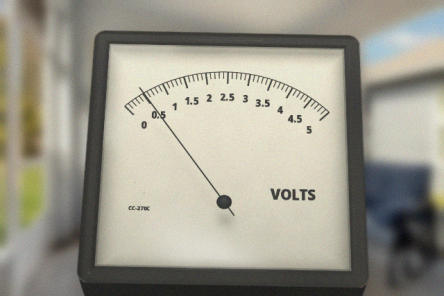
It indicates 0.5 V
